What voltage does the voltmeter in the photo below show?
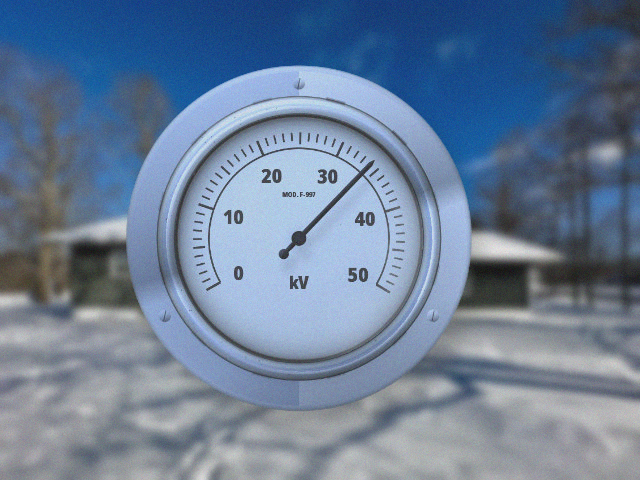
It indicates 34 kV
